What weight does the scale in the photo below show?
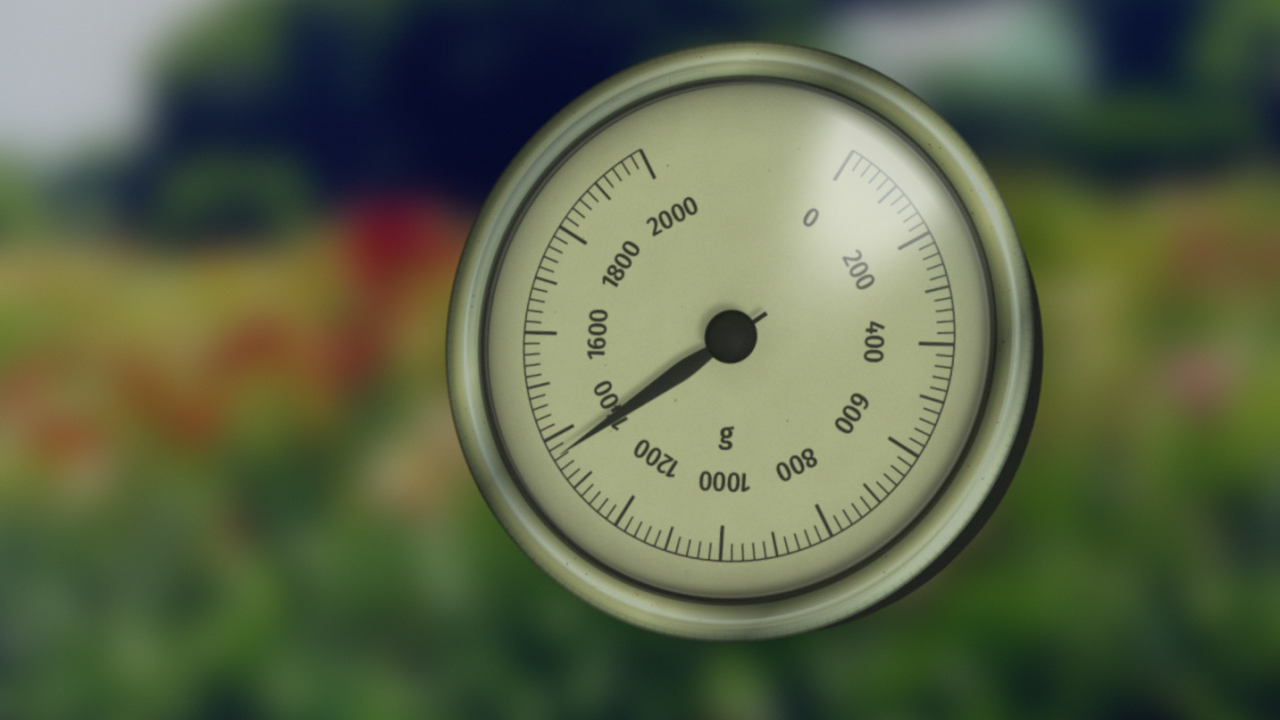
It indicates 1360 g
